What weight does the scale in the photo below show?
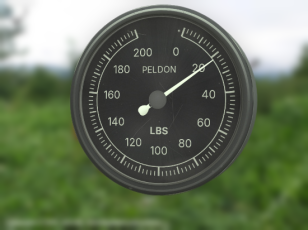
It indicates 22 lb
